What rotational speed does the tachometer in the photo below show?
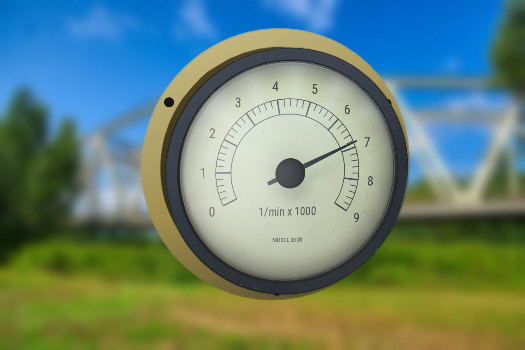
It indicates 6800 rpm
